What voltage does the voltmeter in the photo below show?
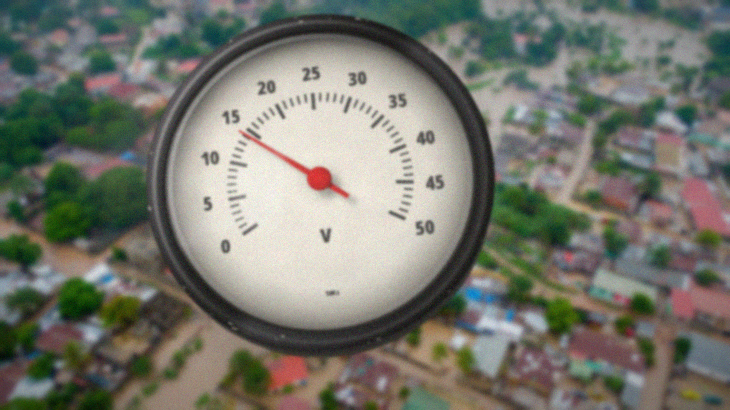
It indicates 14 V
